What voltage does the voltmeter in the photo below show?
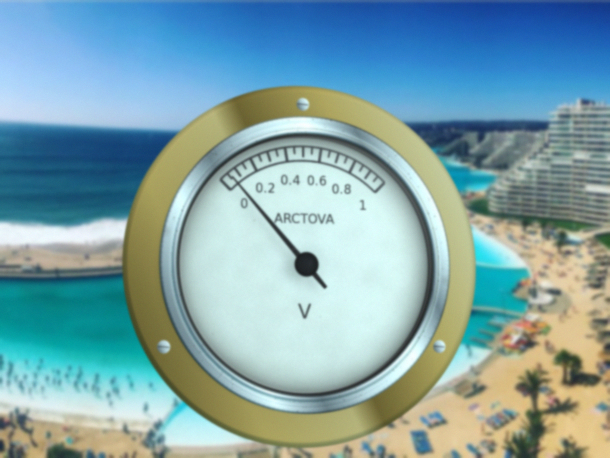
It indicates 0.05 V
